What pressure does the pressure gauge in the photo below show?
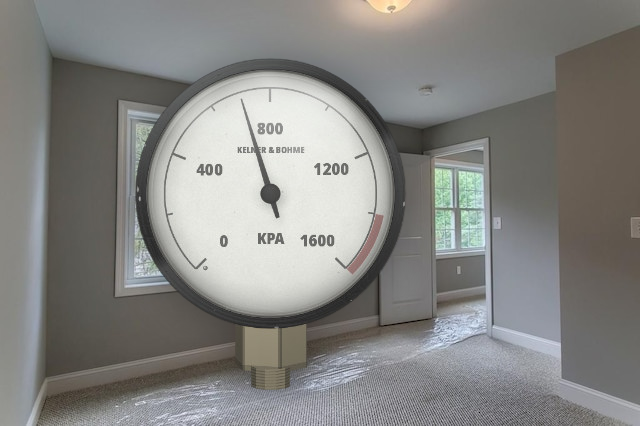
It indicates 700 kPa
